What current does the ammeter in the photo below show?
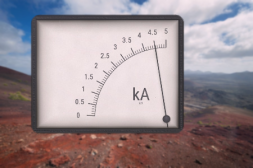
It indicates 4.5 kA
